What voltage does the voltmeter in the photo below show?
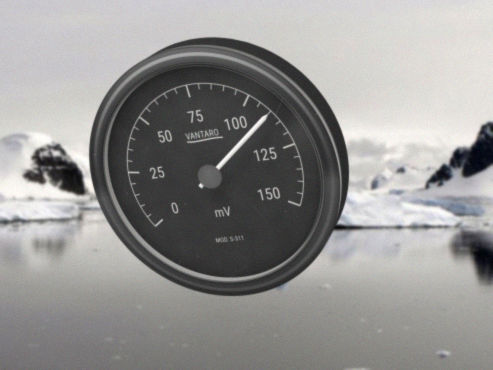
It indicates 110 mV
